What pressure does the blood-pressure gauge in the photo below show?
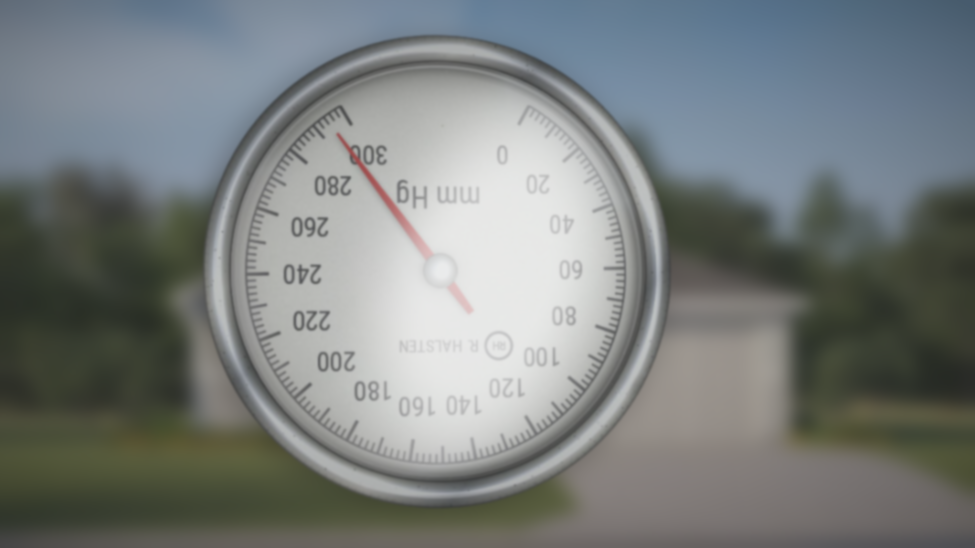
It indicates 294 mmHg
